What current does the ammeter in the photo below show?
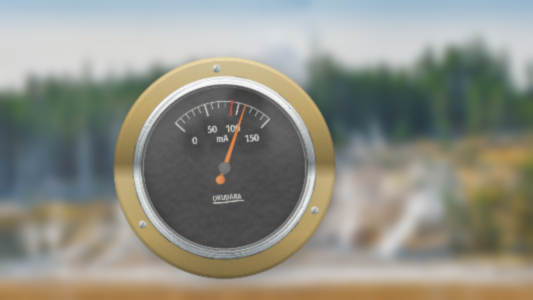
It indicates 110 mA
